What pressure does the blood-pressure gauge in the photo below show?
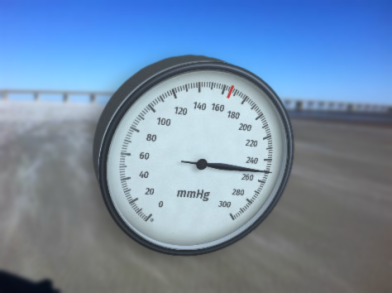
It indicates 250 mmHg
